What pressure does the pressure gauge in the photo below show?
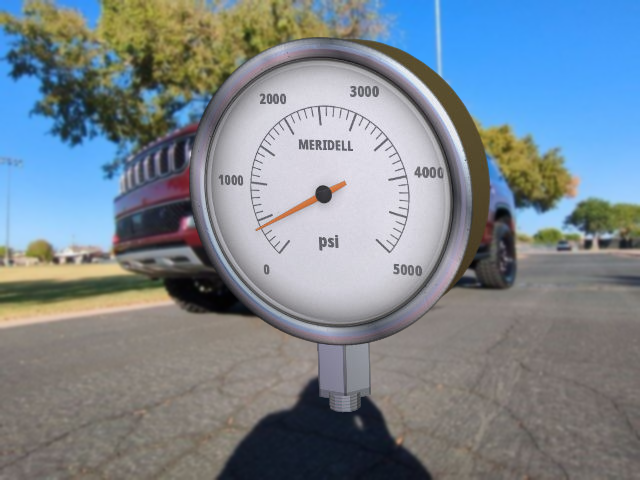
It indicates 400 psi
